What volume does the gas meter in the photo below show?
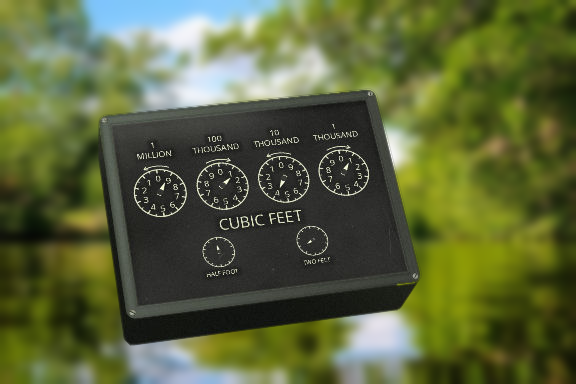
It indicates 914100 ft³
